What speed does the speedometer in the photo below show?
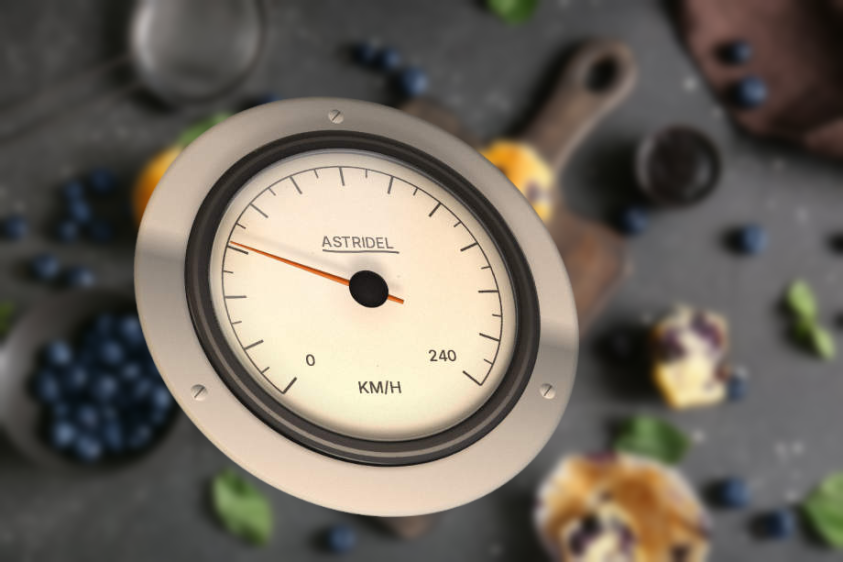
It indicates 60 km/h
